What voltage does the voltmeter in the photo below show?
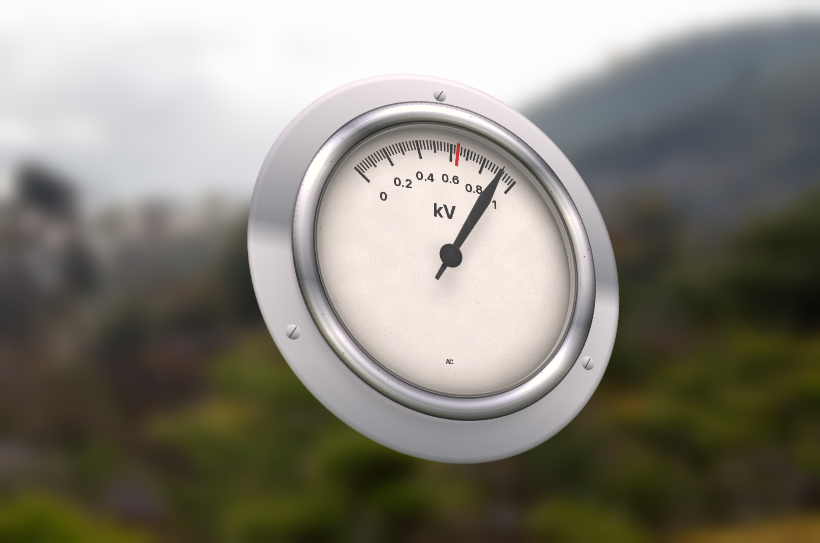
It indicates 0.9 kV
